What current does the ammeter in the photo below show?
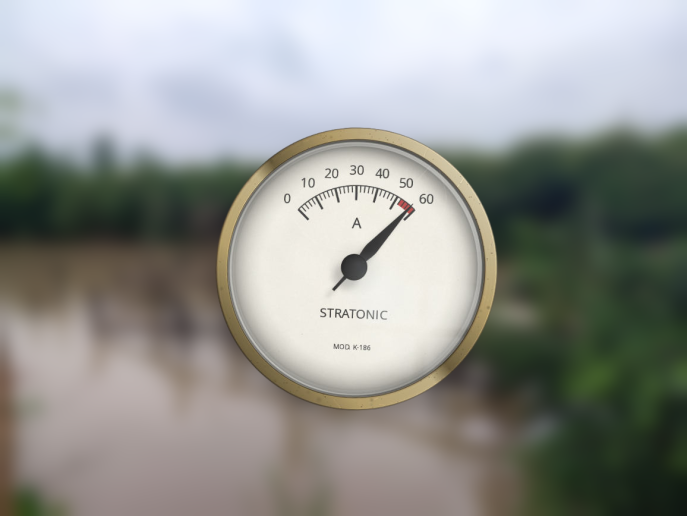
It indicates 58 A
